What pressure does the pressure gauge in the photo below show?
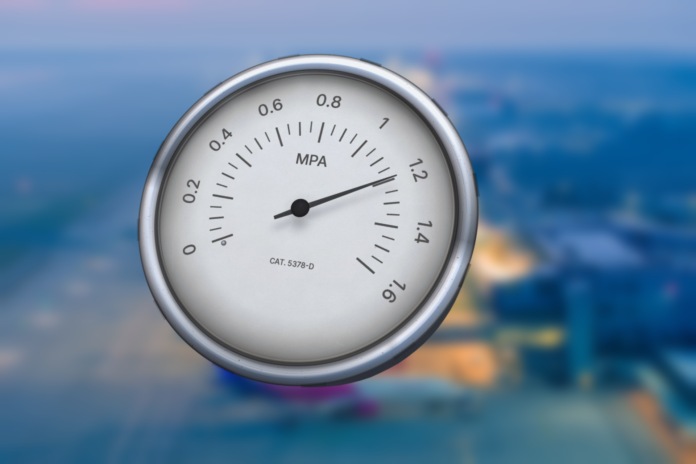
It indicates 1.2 MPa
